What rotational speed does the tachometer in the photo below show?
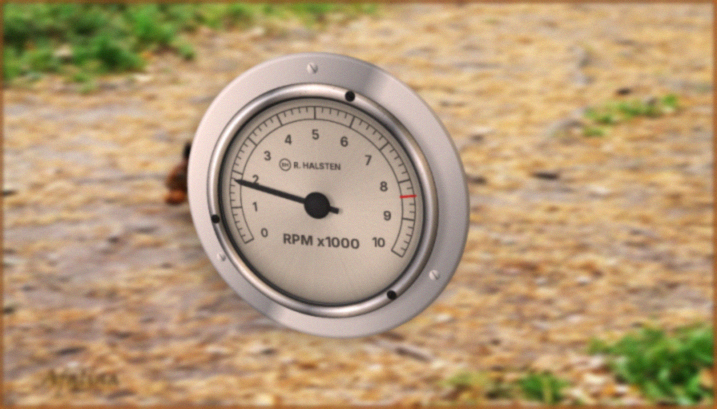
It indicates 1800 rpm
